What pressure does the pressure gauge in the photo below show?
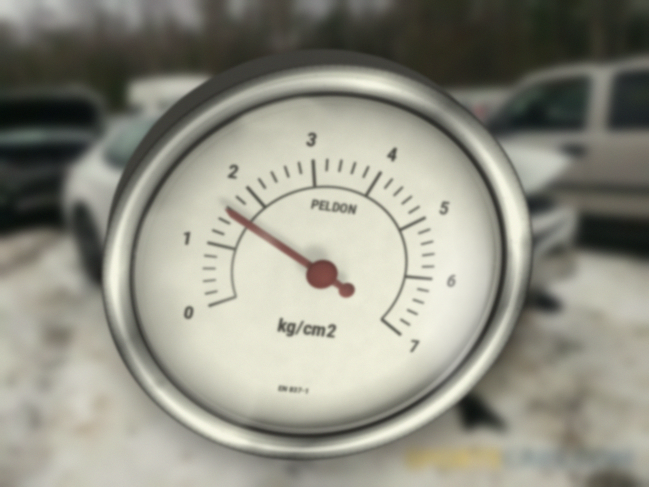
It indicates 1.6 kg/cm²
